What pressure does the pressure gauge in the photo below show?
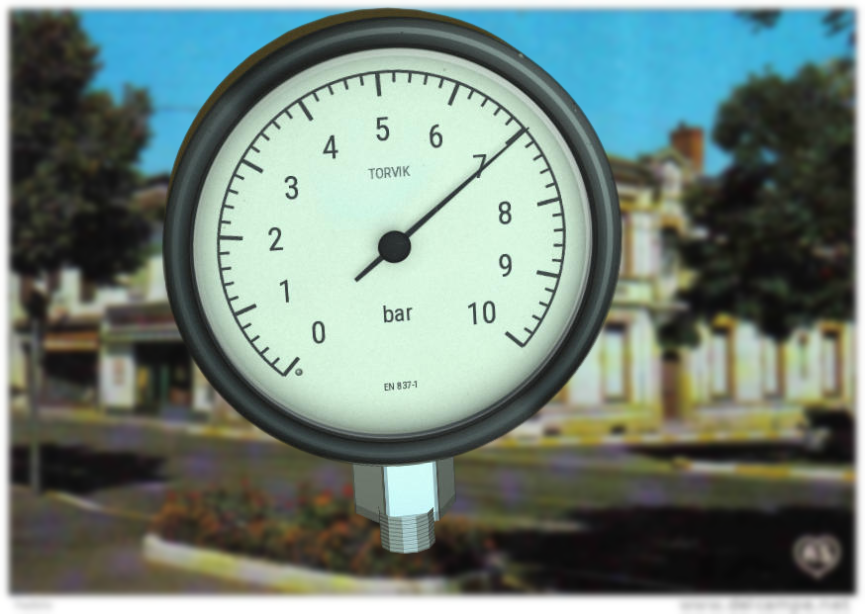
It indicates 7 bar
